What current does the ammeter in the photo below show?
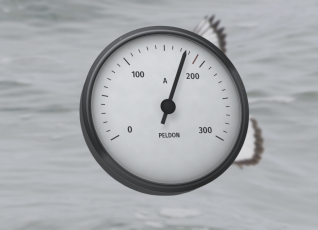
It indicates 175 A
